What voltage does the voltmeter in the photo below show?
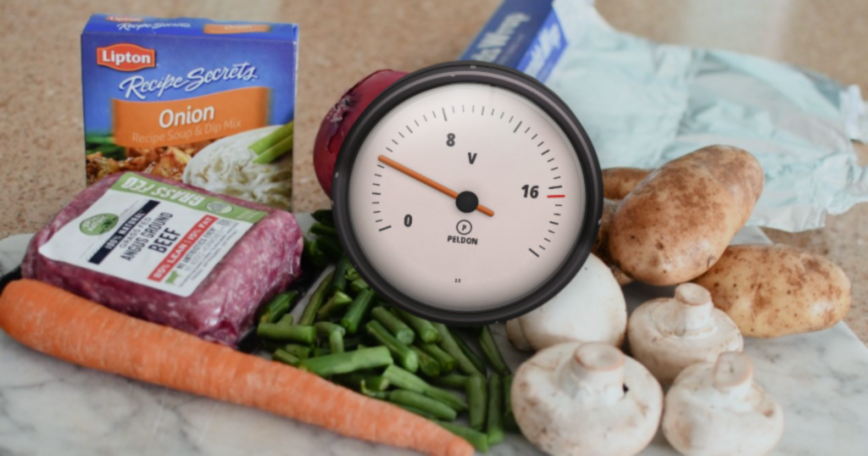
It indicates 4 V
